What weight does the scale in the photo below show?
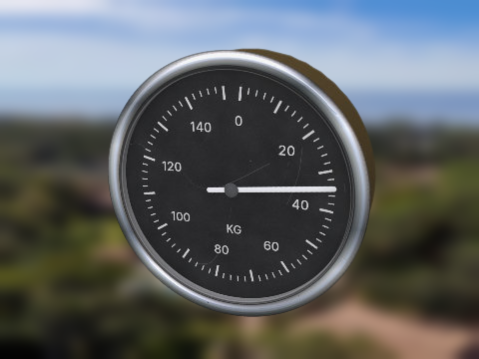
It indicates 34 kg
